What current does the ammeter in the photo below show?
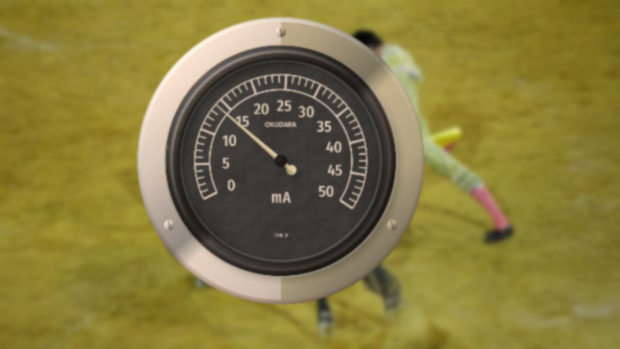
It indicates 14 mA
